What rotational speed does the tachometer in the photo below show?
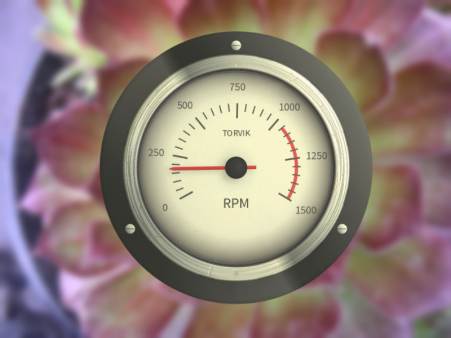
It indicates 175 rpm
